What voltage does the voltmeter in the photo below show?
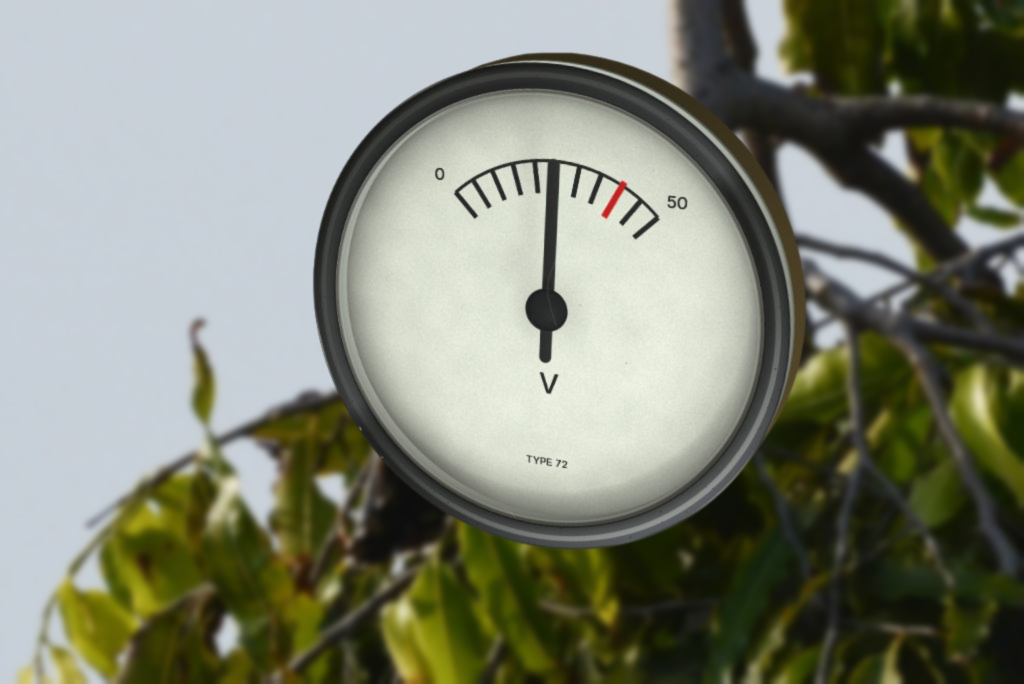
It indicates 25 V
